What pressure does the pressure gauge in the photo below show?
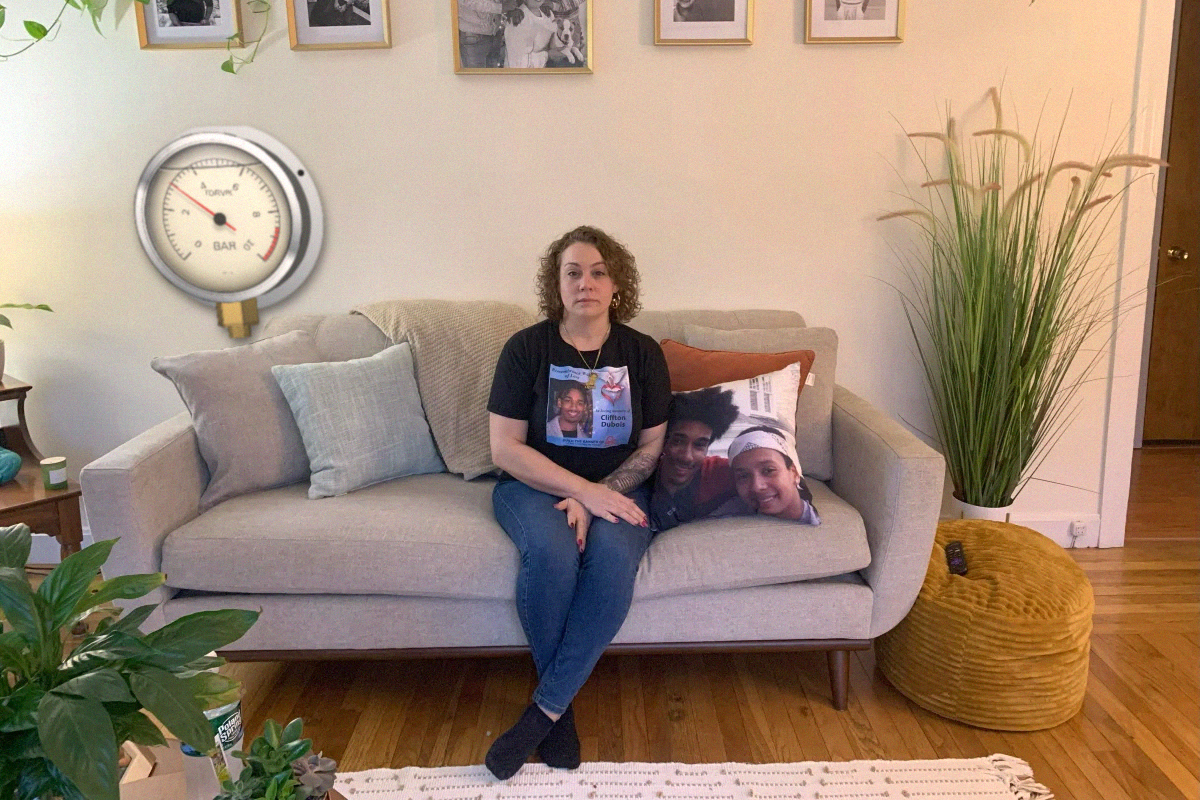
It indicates 3 bar
